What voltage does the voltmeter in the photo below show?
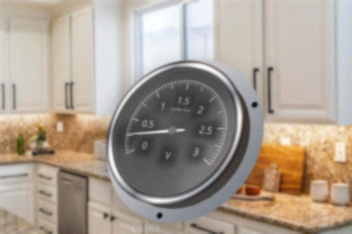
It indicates 0.25 V
